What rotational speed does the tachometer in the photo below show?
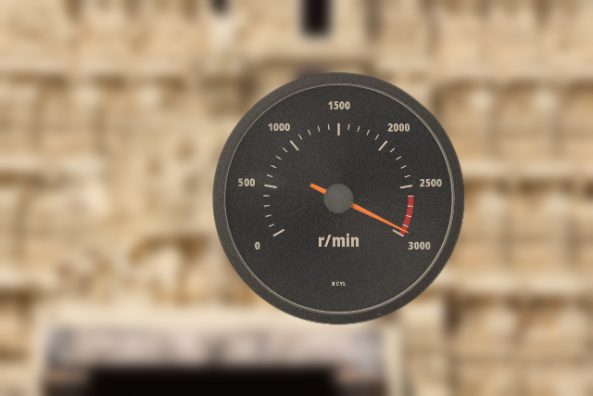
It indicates 2950 rpm
